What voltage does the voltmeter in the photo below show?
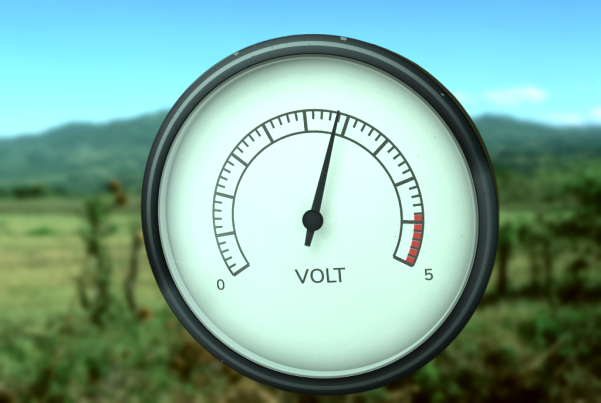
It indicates 2.9 V
